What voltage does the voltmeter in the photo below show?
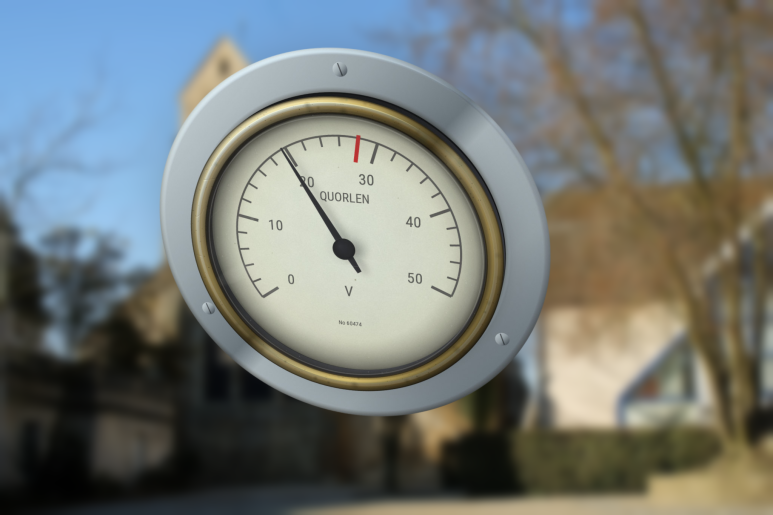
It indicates 20 V
